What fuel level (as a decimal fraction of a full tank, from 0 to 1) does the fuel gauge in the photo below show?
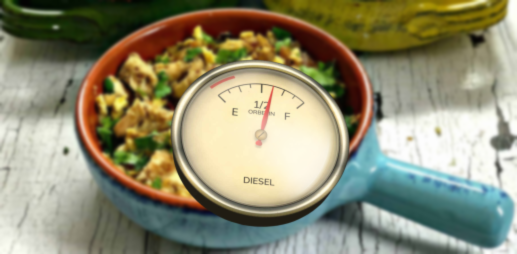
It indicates 0.625
